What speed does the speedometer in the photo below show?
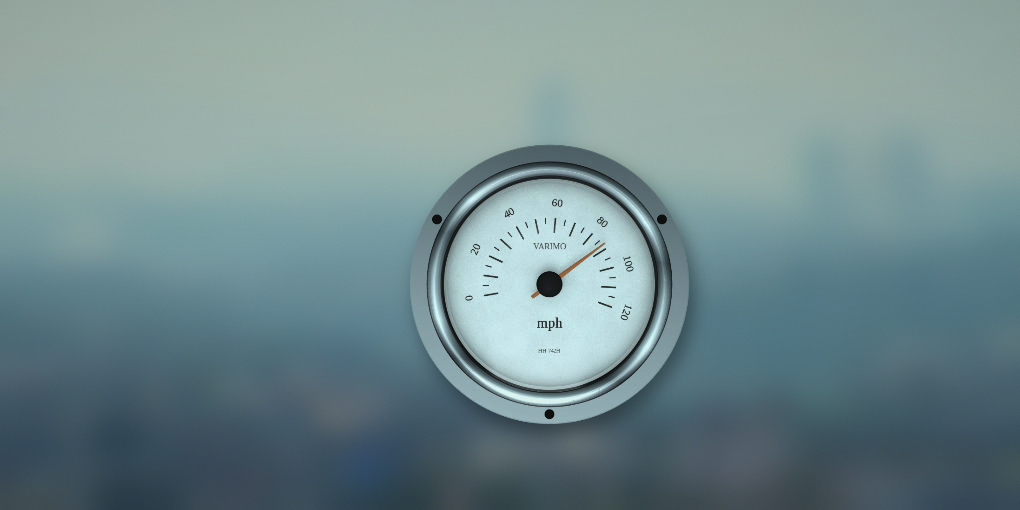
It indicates 87.5 mph
